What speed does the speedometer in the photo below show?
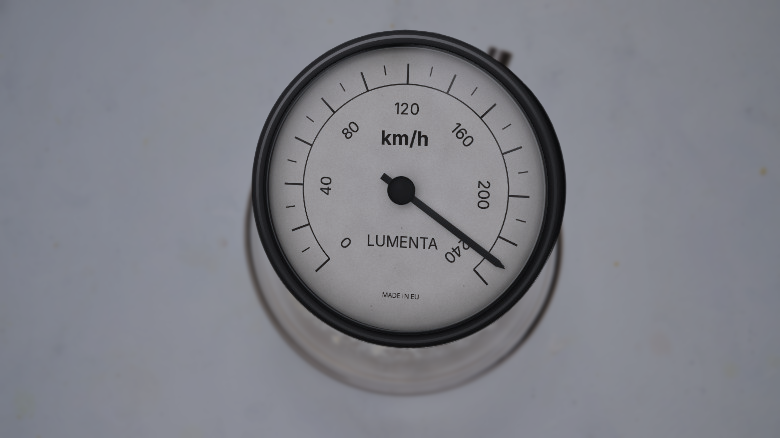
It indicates 230 km/h
